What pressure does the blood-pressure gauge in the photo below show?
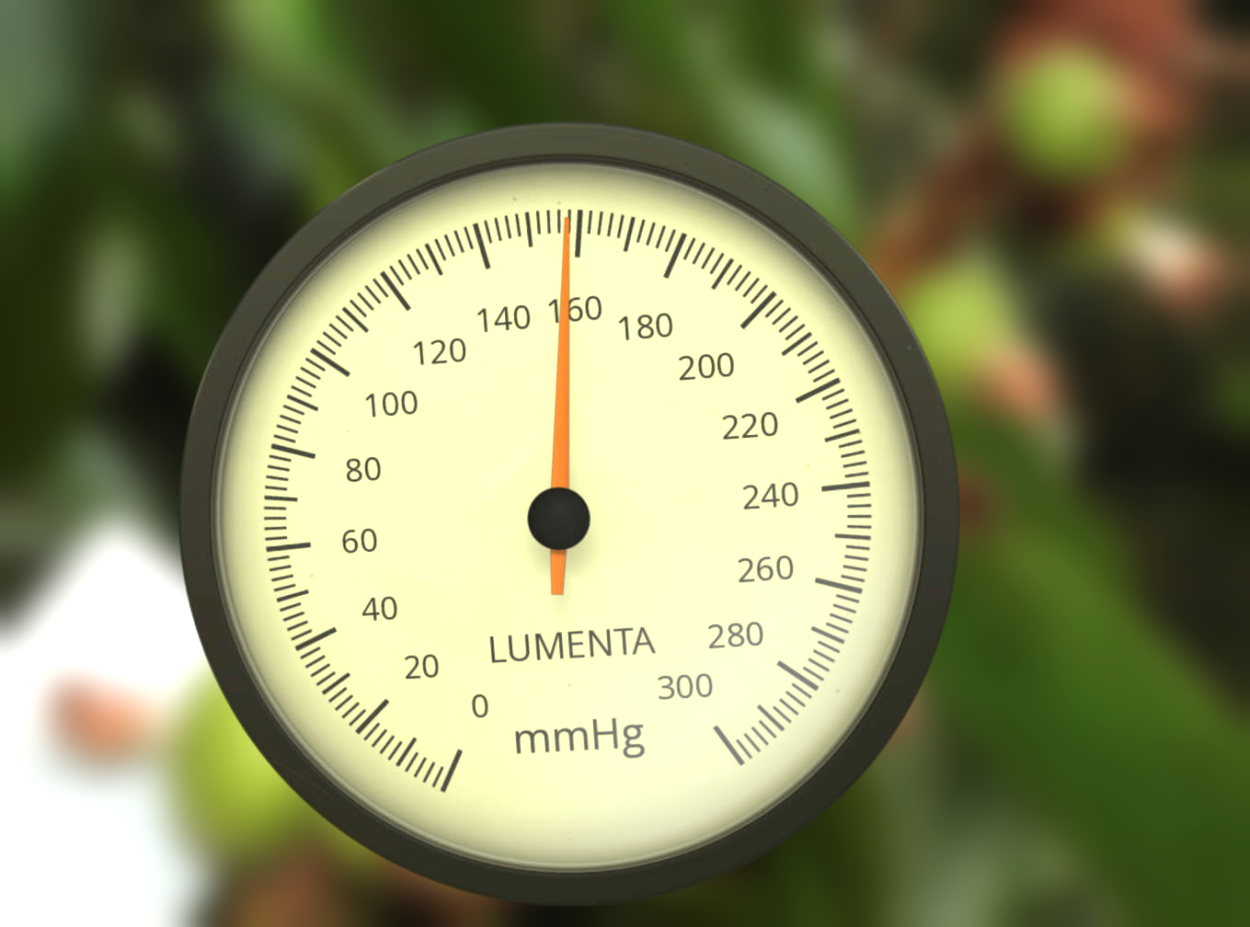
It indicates 158 mmHg
